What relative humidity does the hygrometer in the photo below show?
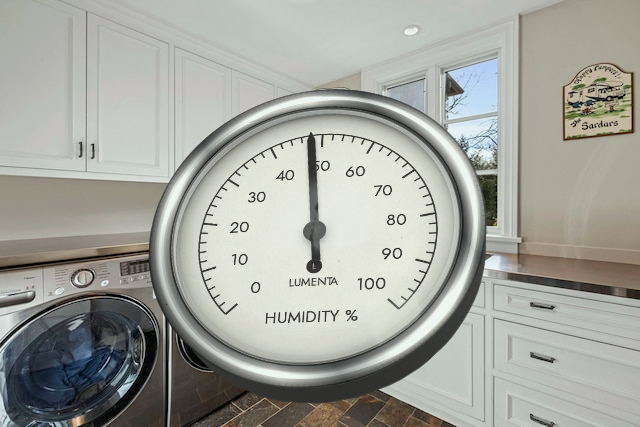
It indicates 48 %
